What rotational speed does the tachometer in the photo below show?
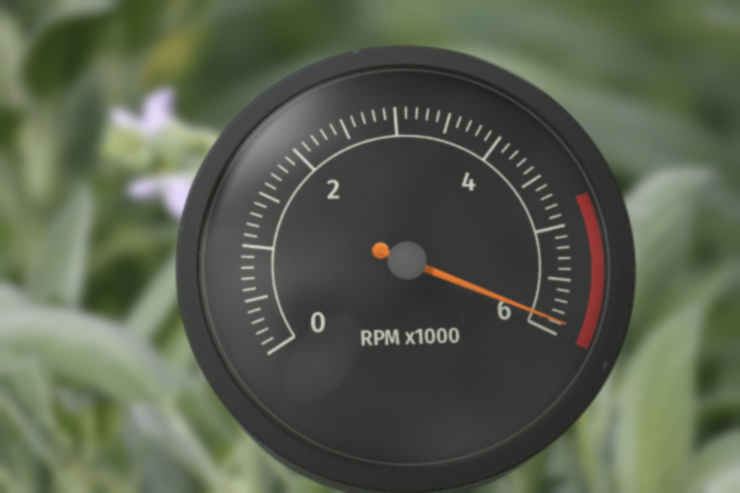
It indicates 5900 rpm
